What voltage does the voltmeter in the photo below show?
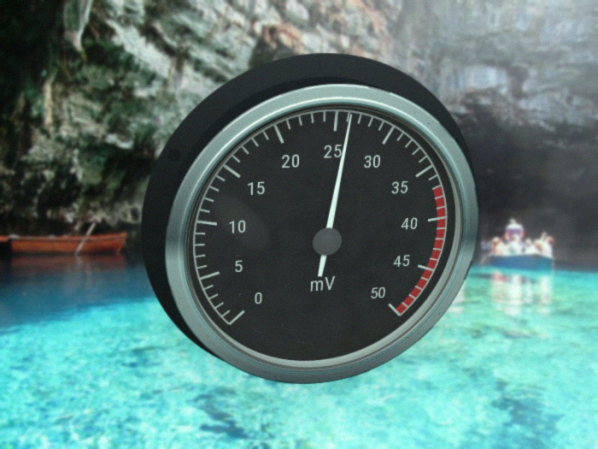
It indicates 26 mV
